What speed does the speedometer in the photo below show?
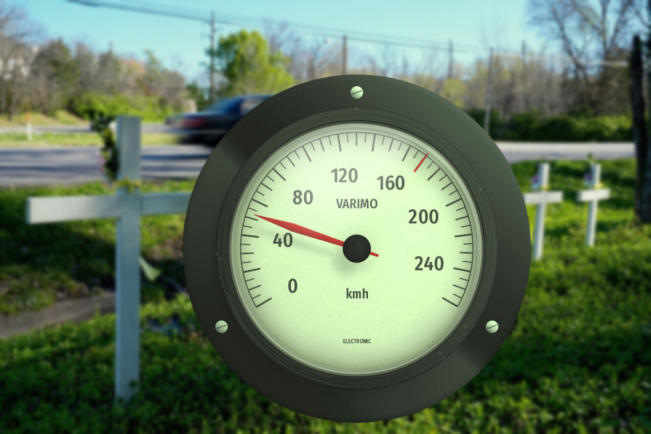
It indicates 52.5 km/h
